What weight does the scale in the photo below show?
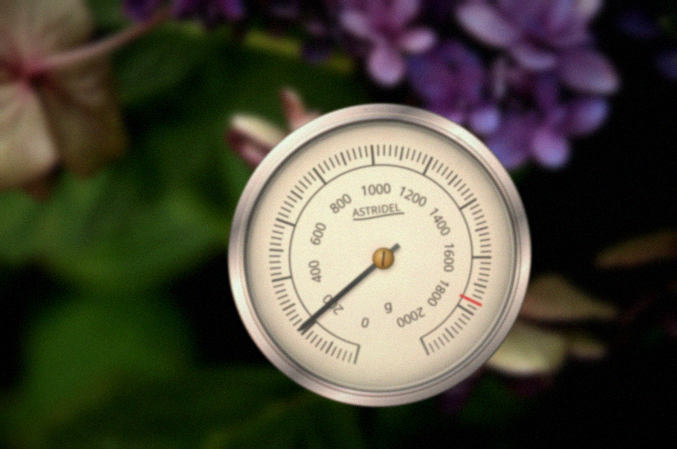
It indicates 220 g
